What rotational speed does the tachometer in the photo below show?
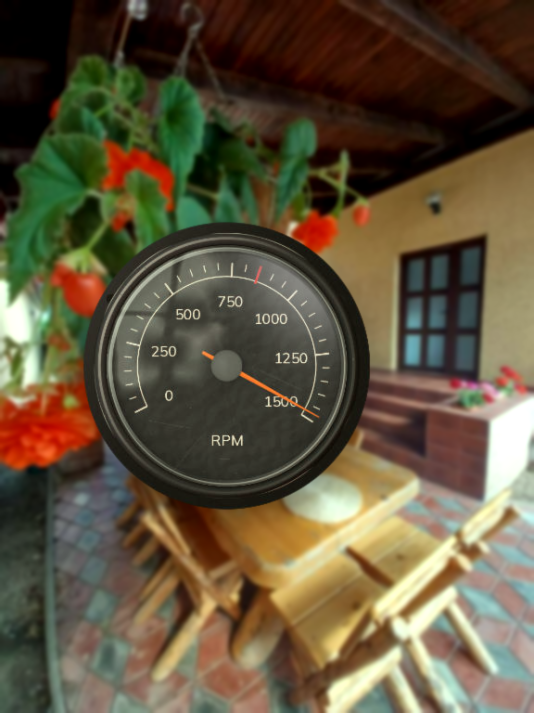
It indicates 1475 rpm
